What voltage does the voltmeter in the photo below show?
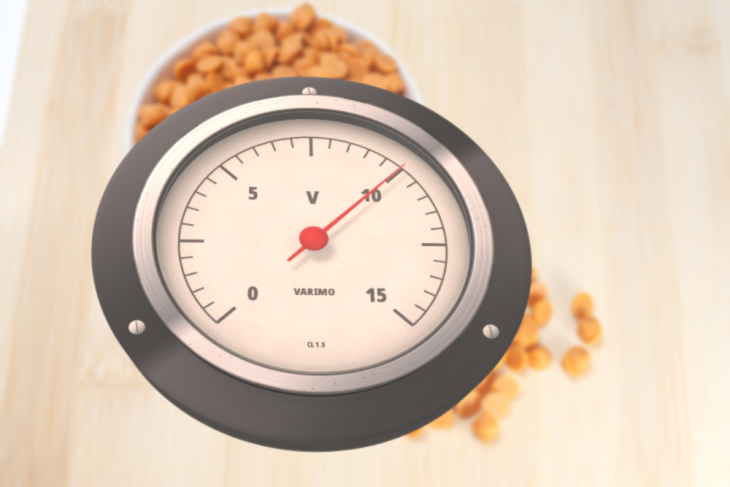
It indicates 10 V
